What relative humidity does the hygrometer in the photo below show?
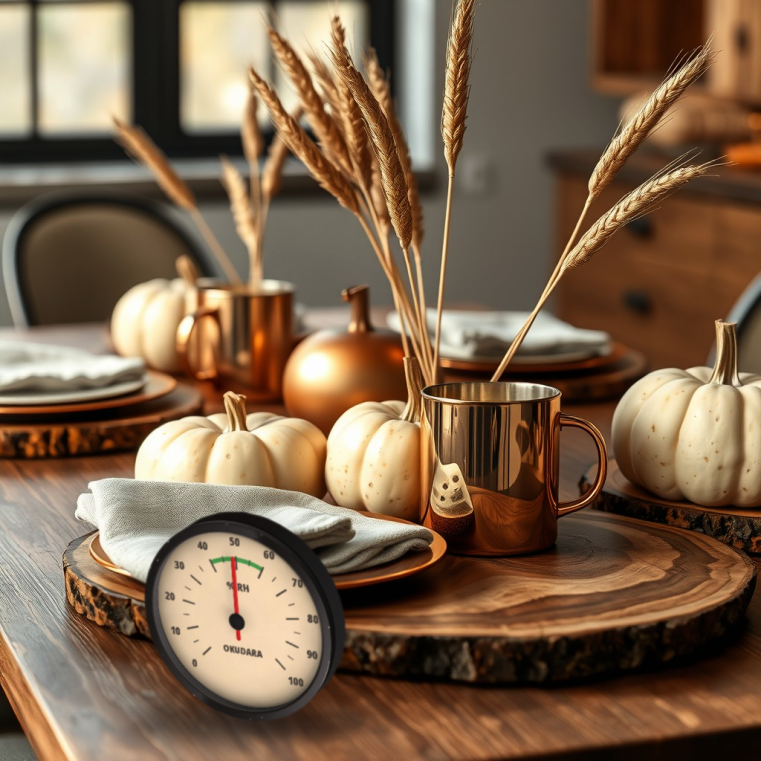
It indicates 50 %
